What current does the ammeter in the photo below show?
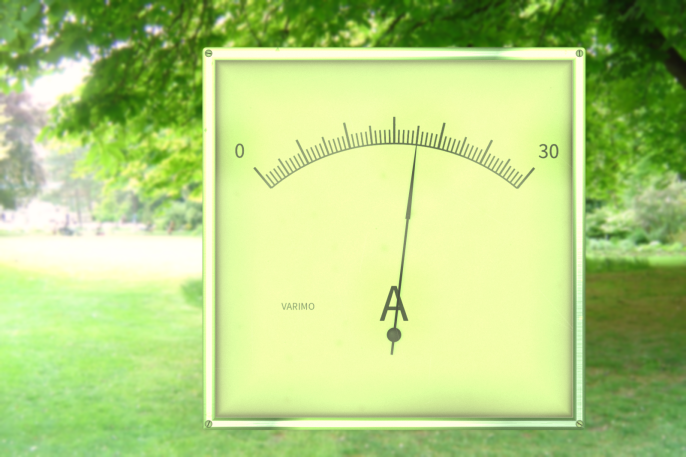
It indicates 17.5 A
